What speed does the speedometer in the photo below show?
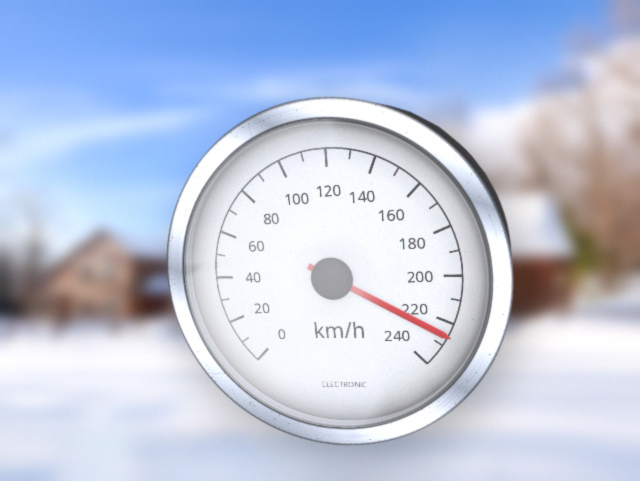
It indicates 225 km/h
